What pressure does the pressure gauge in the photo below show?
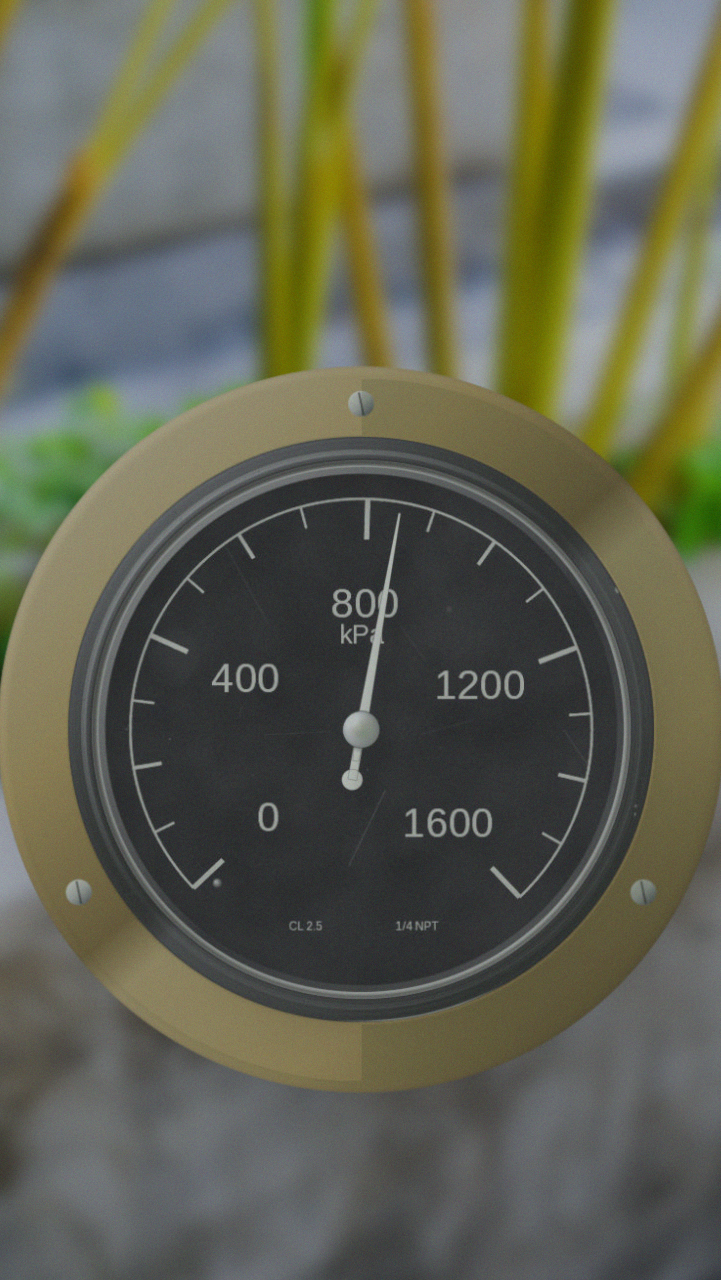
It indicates 850 kPa
